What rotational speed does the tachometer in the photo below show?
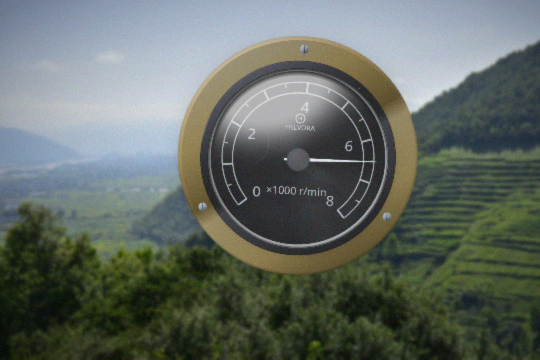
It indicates 6500 rpm
